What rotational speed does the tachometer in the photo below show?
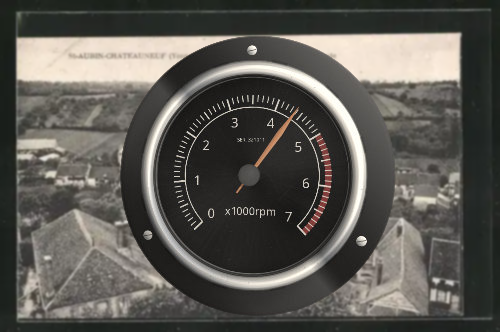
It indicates 4400 rpm
